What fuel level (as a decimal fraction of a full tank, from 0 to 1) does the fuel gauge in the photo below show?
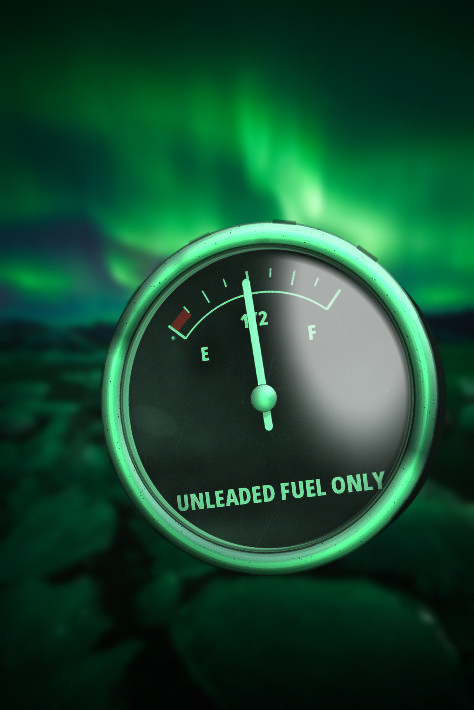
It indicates 0.5
